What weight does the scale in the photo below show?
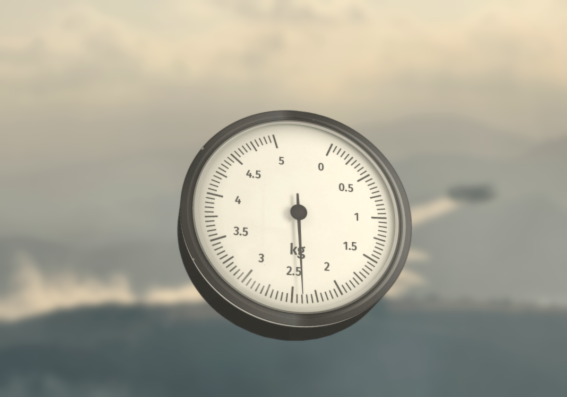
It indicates 2.4 kg
